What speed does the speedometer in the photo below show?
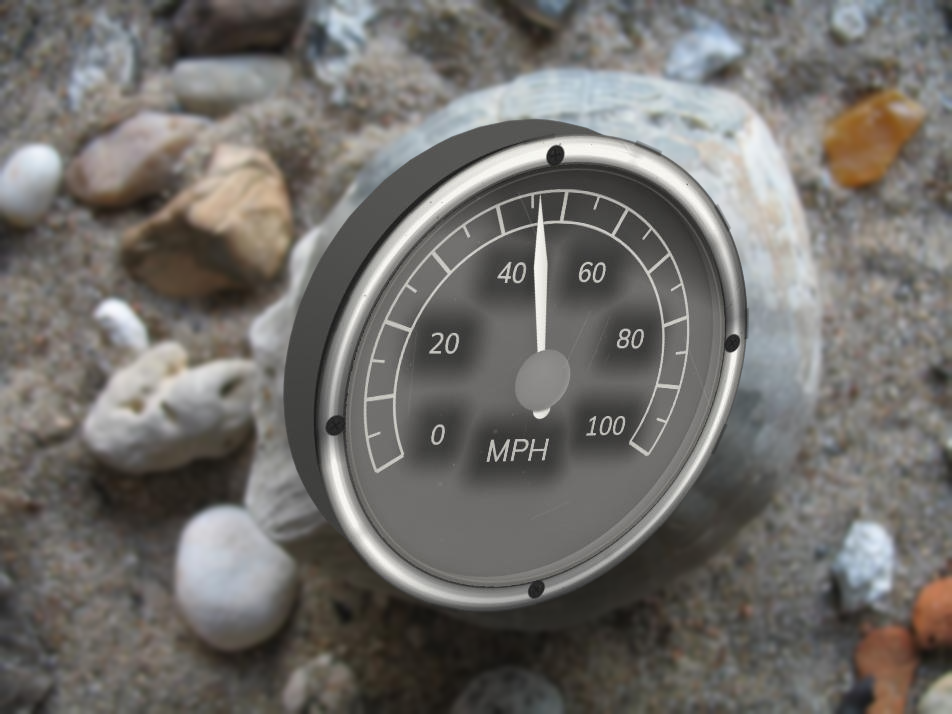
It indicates 45 mph
